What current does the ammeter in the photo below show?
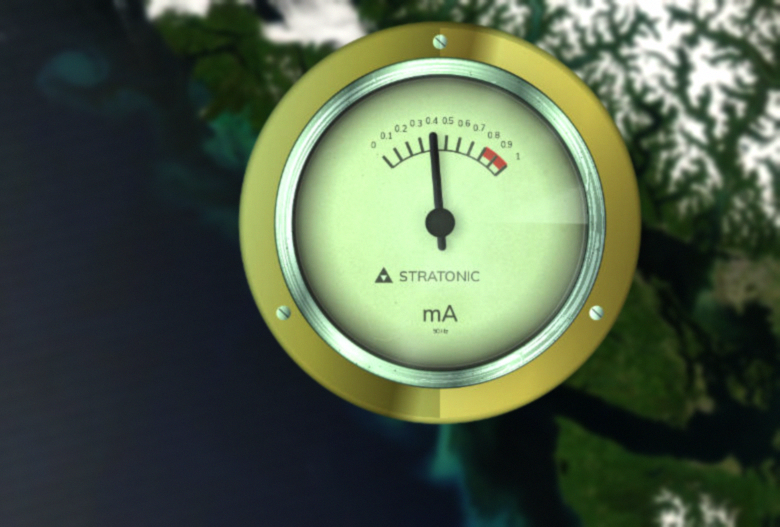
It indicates 0.4 mA
